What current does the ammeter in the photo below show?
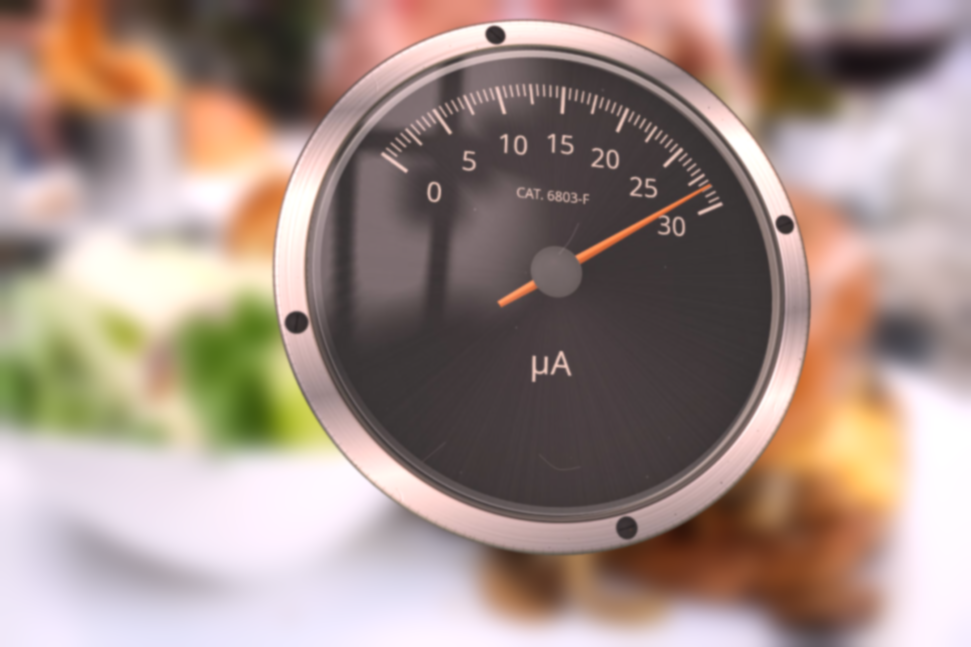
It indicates 28.5 µA
